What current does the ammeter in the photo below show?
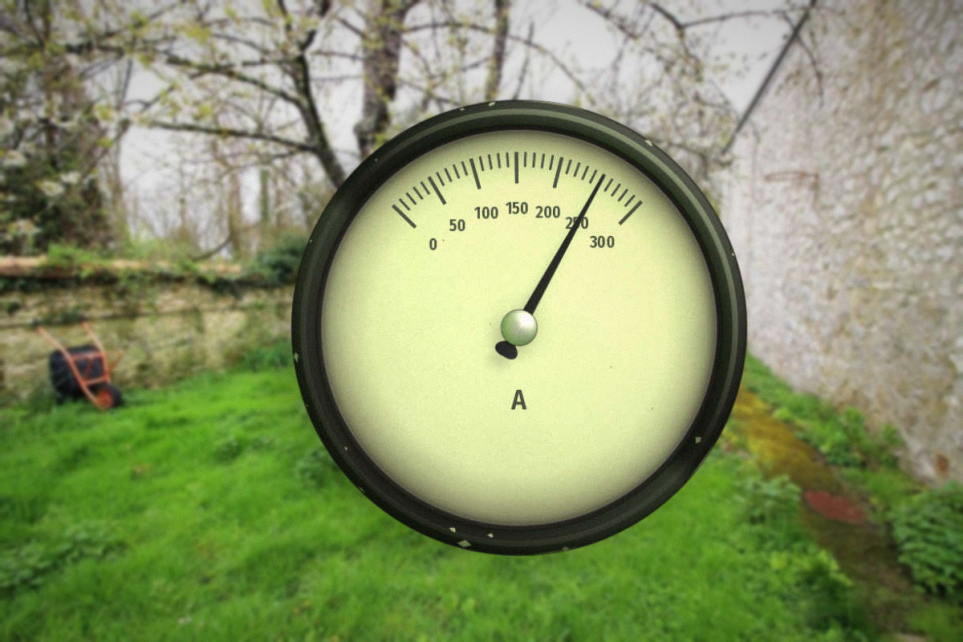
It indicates 250 A
